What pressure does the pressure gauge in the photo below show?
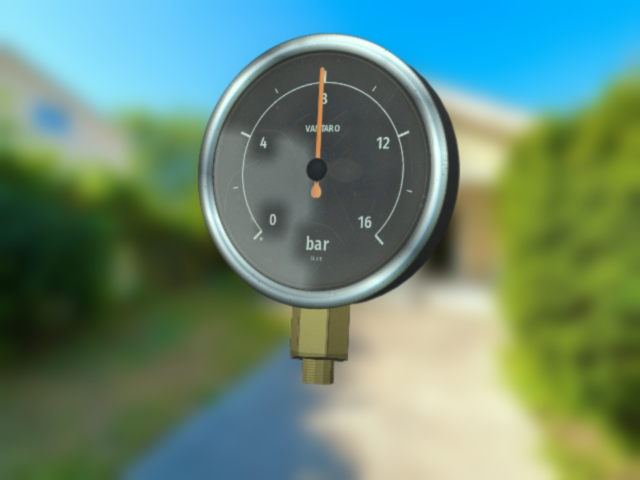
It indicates 8 bar
